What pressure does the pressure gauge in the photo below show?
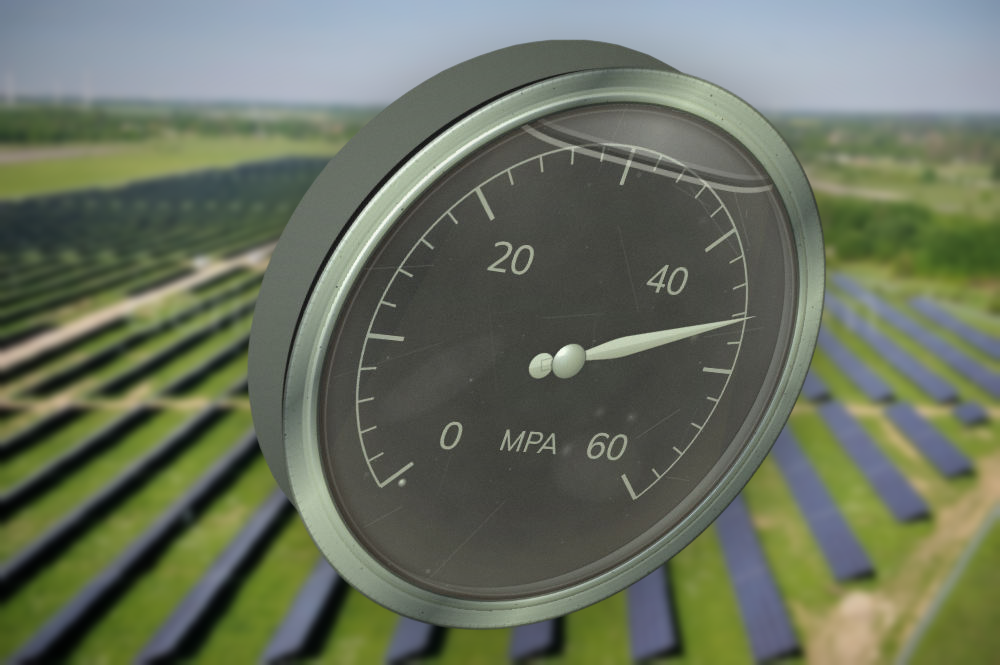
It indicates 46 MPa
